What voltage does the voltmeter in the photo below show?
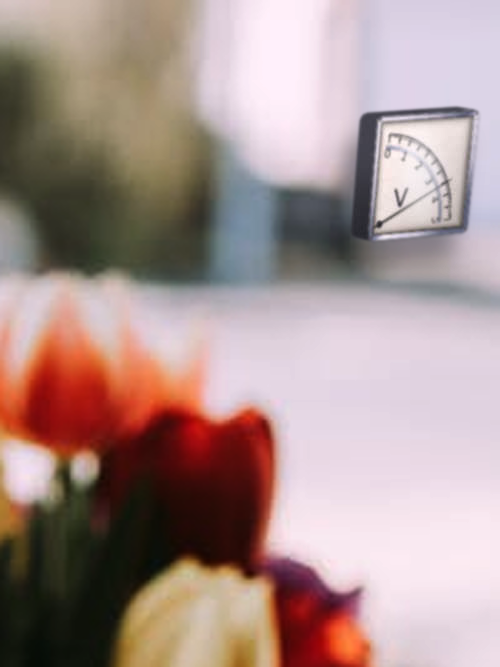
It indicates 3.5 V
